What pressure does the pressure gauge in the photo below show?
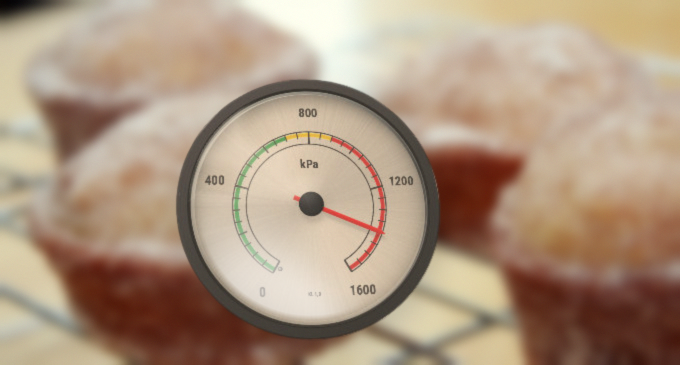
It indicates 1400 kPa
